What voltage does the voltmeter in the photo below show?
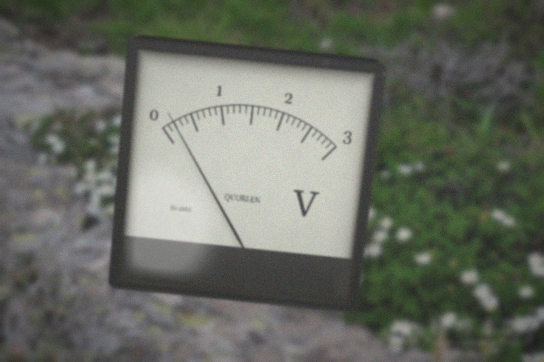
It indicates 0.2 V
